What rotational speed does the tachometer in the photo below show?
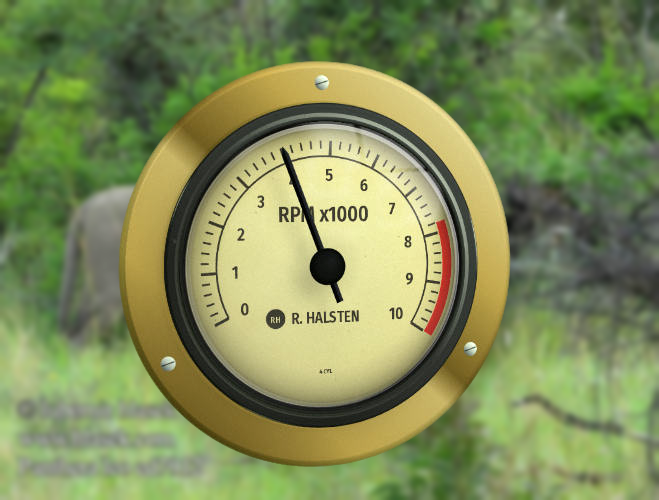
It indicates 4000 rpm
